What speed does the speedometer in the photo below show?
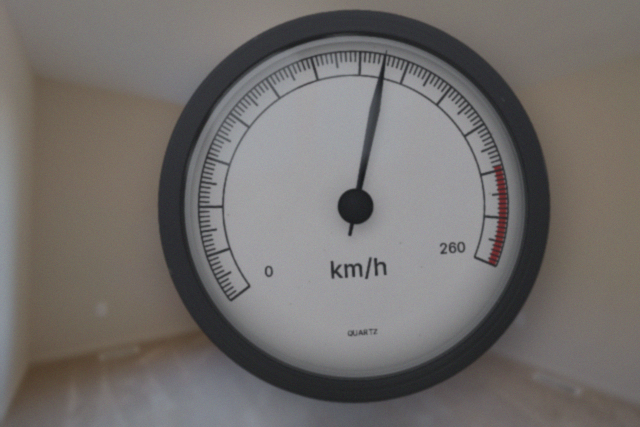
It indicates 150 km/h
